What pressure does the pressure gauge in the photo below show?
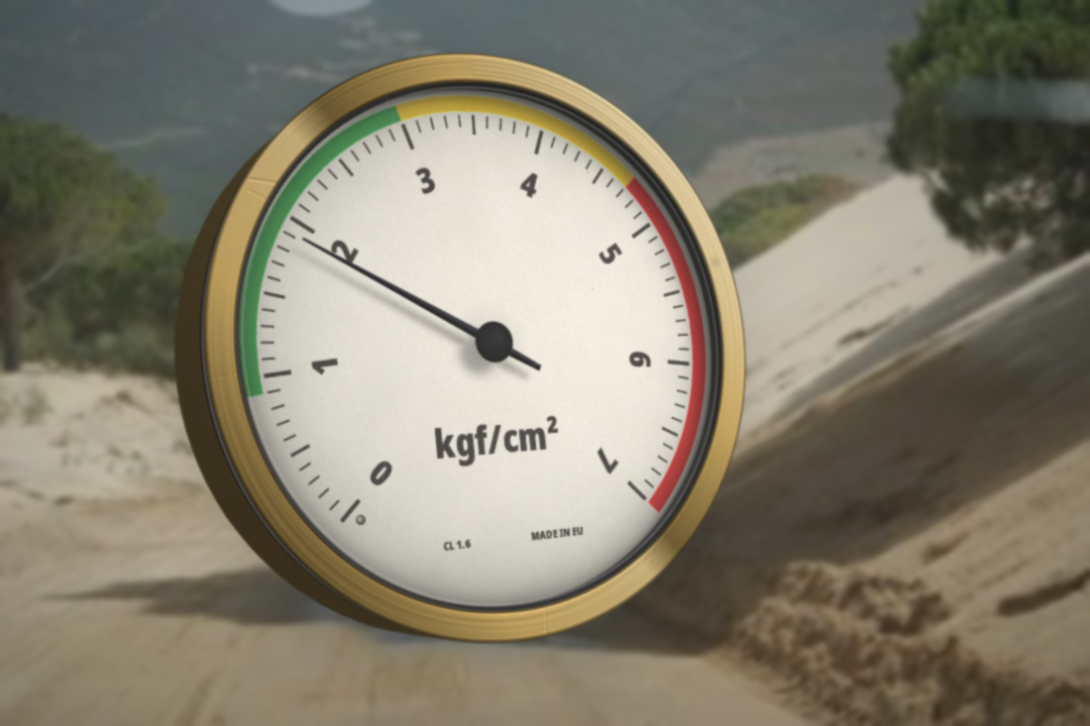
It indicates 1.9 kg/cm²
